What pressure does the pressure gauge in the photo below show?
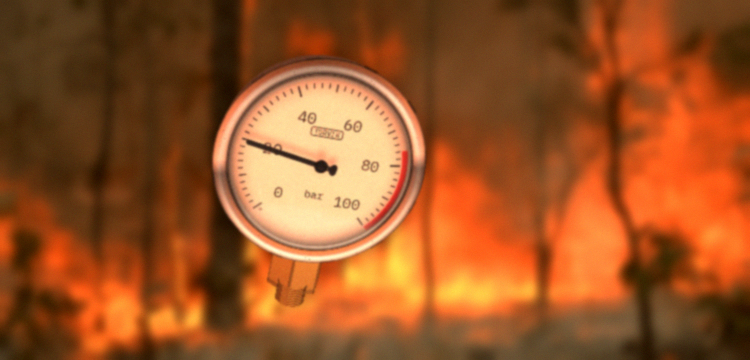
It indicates 20 bar
